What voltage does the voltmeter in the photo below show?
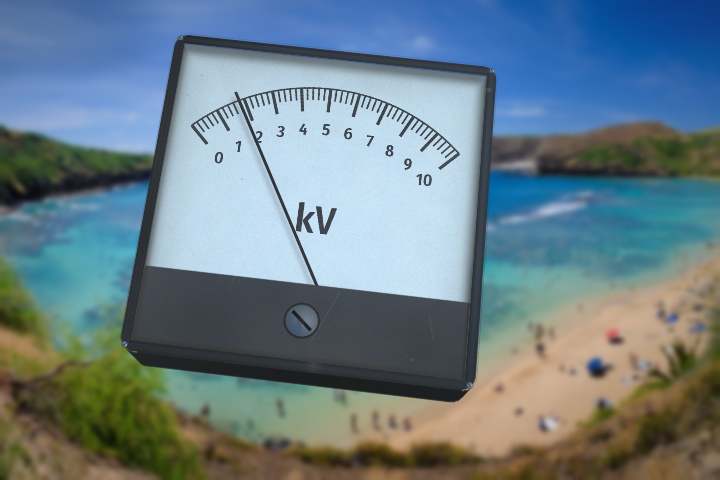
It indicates 1.8 kV
